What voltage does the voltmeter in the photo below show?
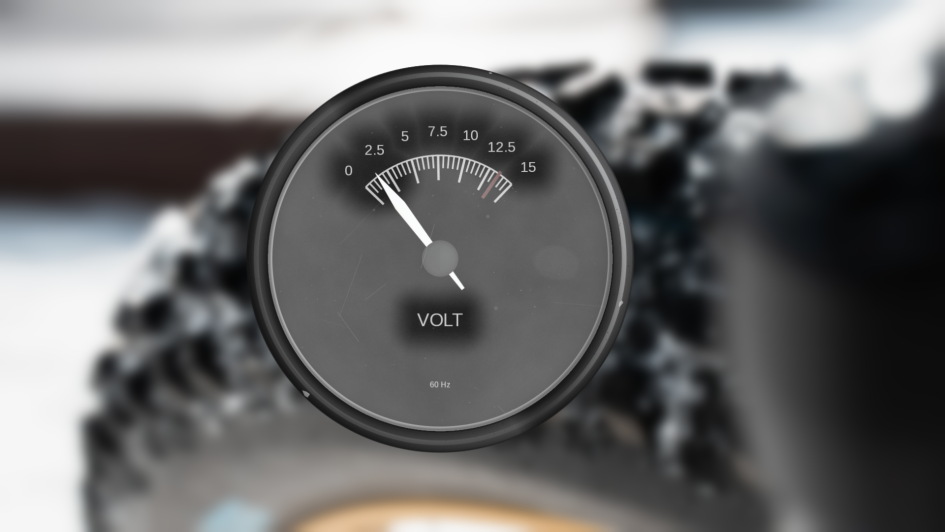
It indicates 1.5 V
